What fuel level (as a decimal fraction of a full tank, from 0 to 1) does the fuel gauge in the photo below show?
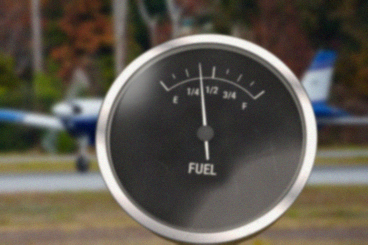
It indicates 0.375
